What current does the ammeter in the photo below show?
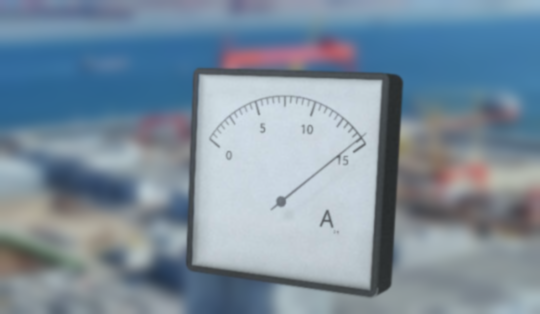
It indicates 14.5 A
